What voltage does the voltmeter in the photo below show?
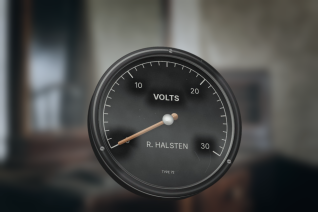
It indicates 0 V
